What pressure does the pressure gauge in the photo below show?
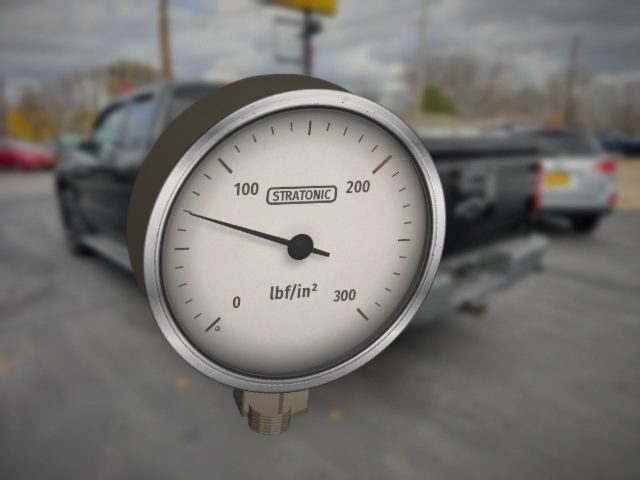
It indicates 70 psi
